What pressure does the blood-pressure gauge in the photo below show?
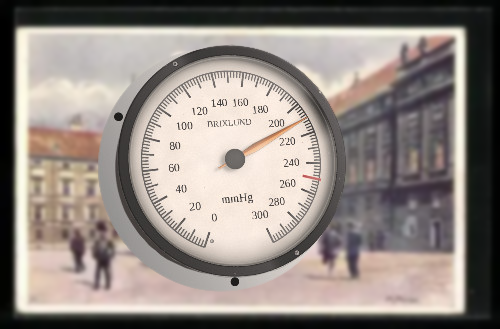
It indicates 210 mmHg
